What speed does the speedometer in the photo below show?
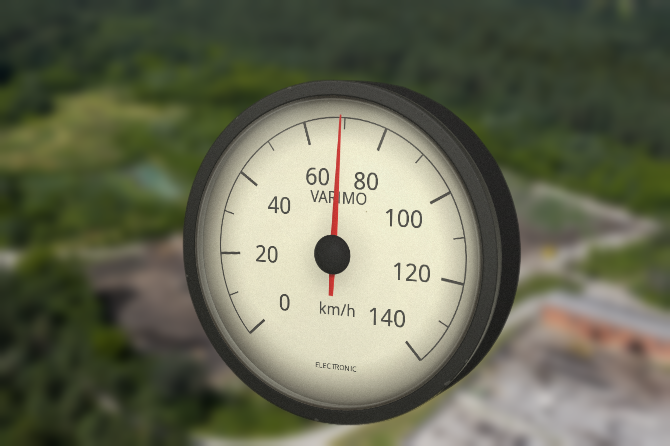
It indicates 70 km/h
